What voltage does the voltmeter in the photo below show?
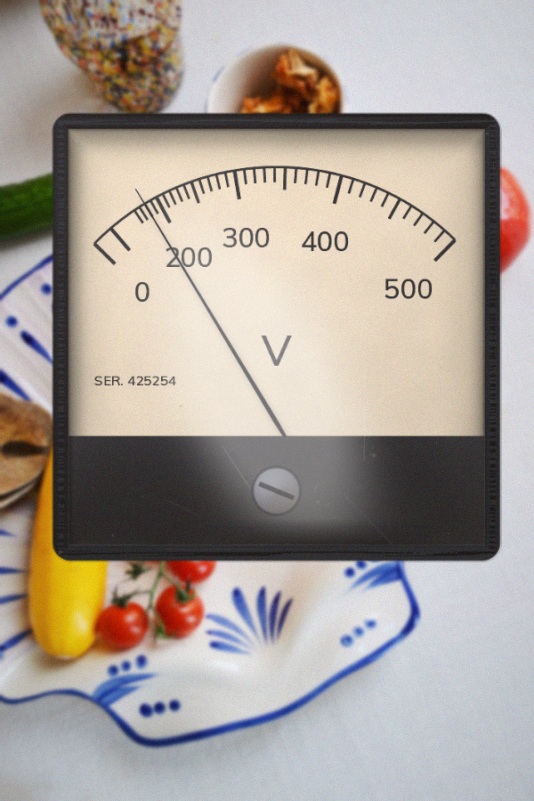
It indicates 180 V
